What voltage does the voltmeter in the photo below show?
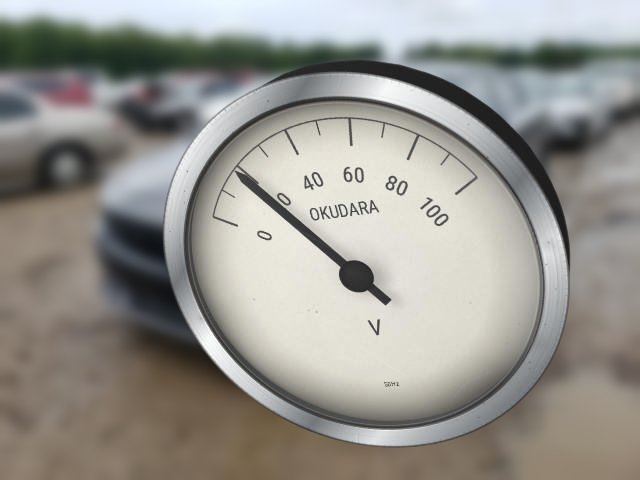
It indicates 20 V
